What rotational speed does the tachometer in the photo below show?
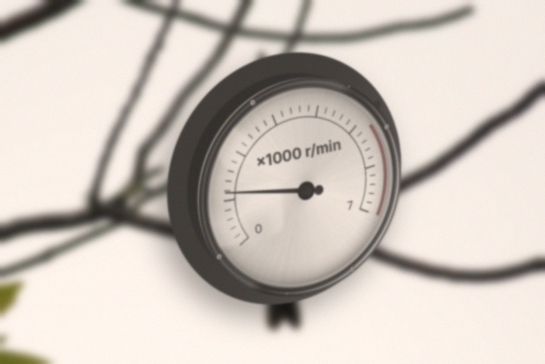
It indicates 1200 rpm
